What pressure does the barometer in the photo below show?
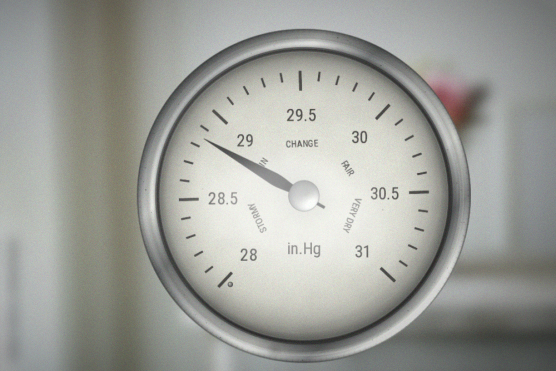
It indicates 28.85 inHg
